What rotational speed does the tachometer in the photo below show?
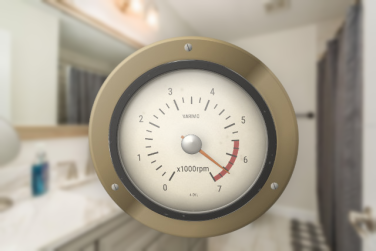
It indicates 6500 rpm
